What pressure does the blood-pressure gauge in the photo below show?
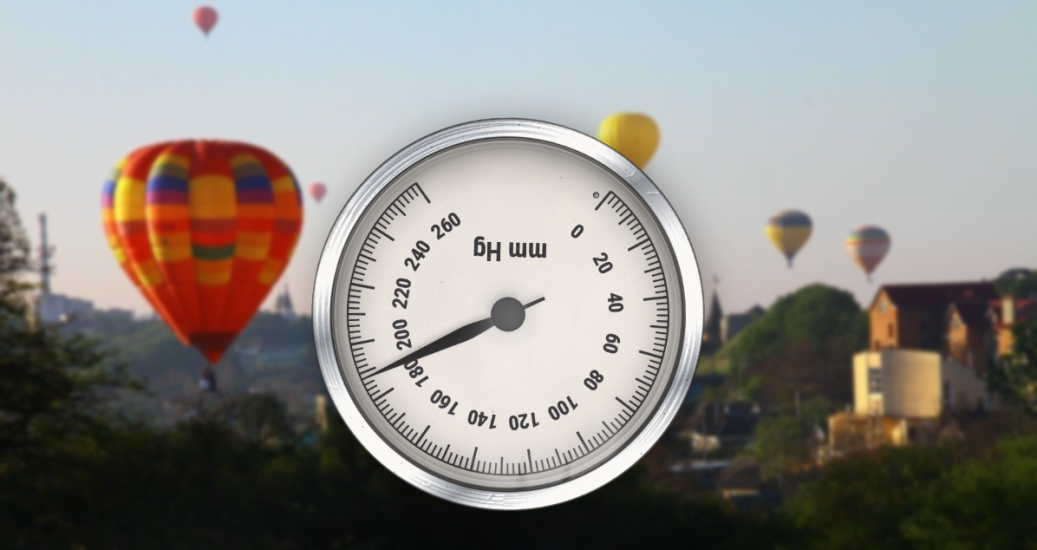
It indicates 188 mmHg
